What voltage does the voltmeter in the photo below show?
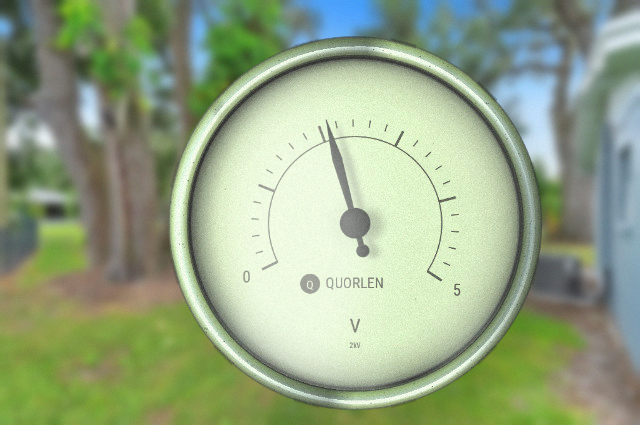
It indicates 2.1 V
